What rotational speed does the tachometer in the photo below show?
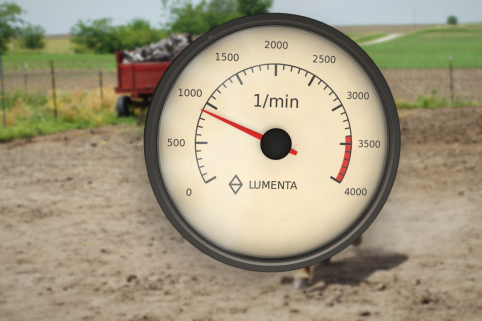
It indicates 900 rpm
